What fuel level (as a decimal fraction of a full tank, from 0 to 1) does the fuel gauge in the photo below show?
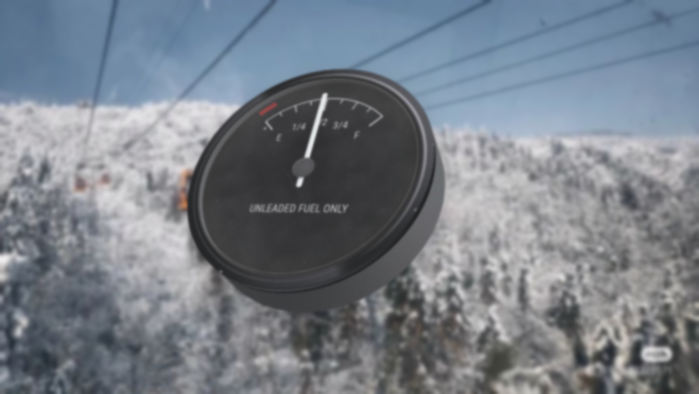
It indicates 0.5
